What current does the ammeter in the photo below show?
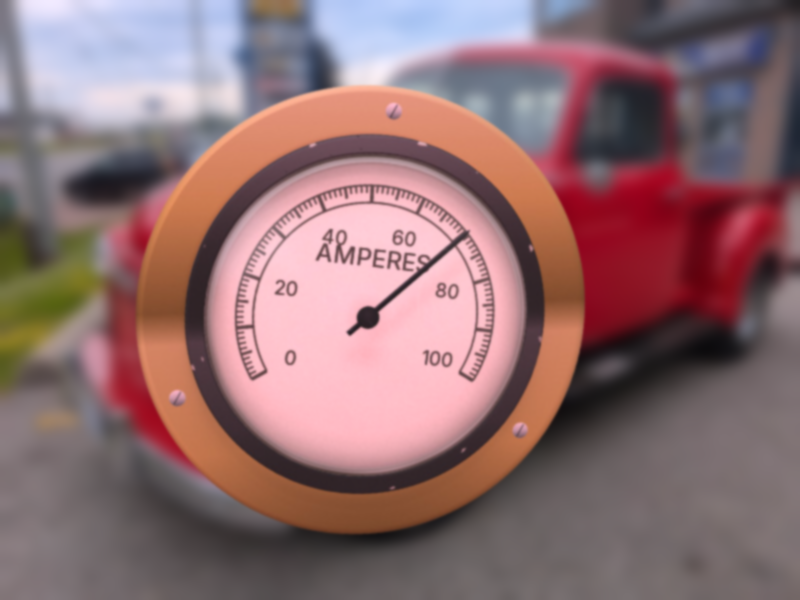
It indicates 70 A
